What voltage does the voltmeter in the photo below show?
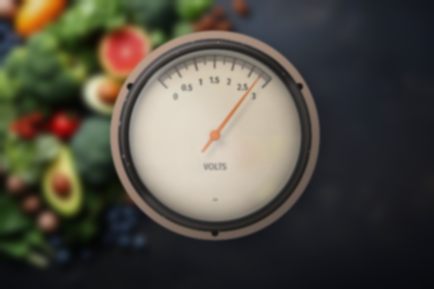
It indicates 2.75 V
